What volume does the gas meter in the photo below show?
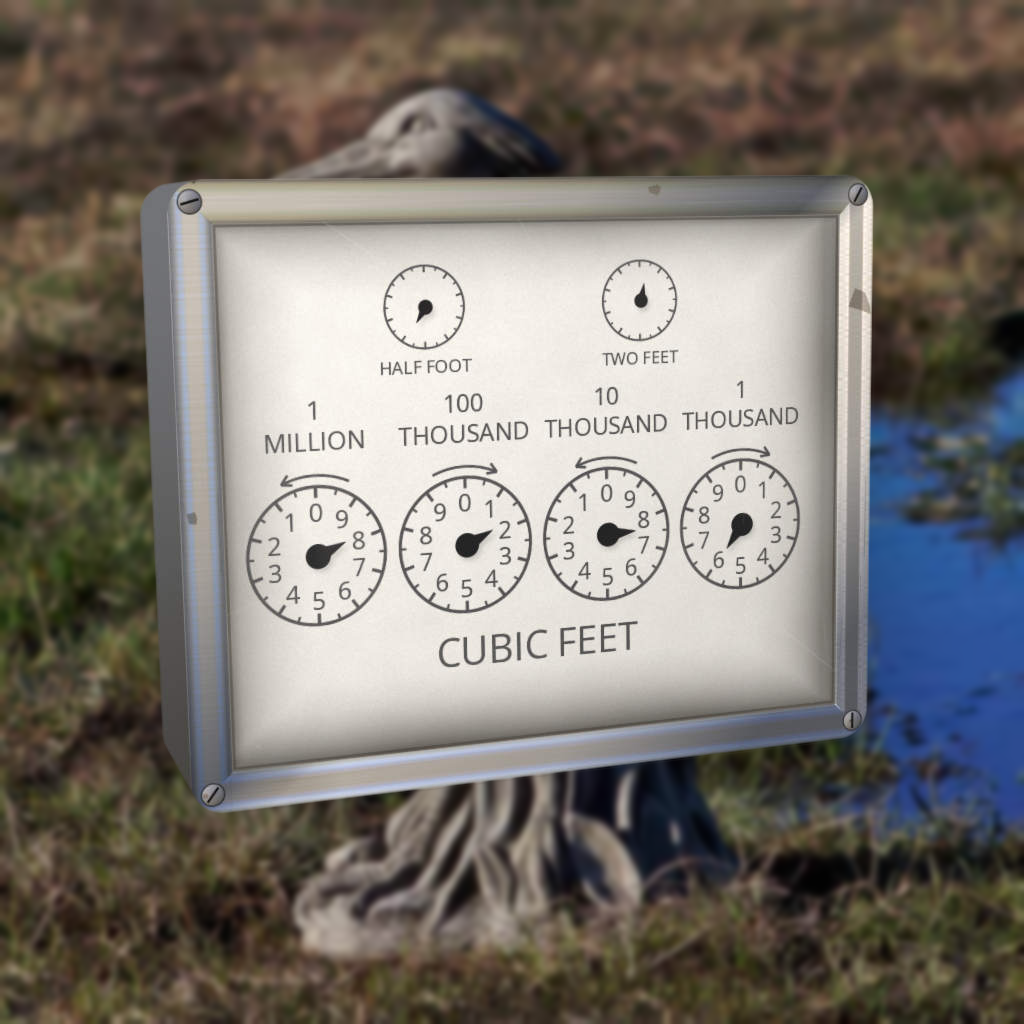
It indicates 817600 ft³
